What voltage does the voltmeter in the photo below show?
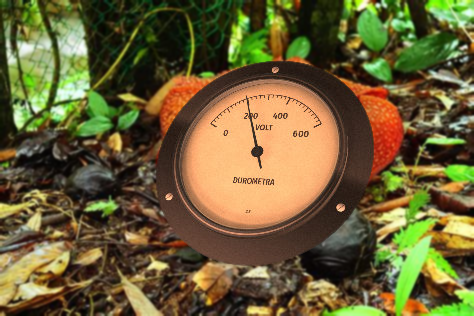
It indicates 200 V
